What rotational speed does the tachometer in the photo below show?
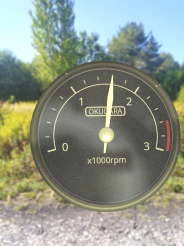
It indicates 1600 rpm
